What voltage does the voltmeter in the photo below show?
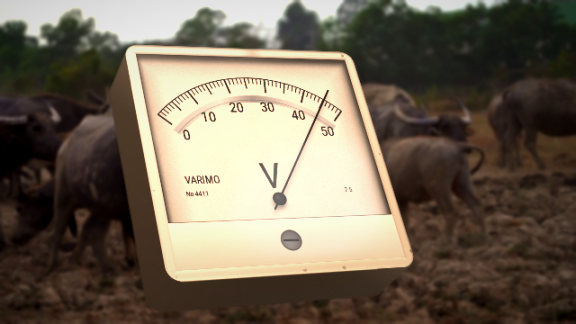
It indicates 45 V
